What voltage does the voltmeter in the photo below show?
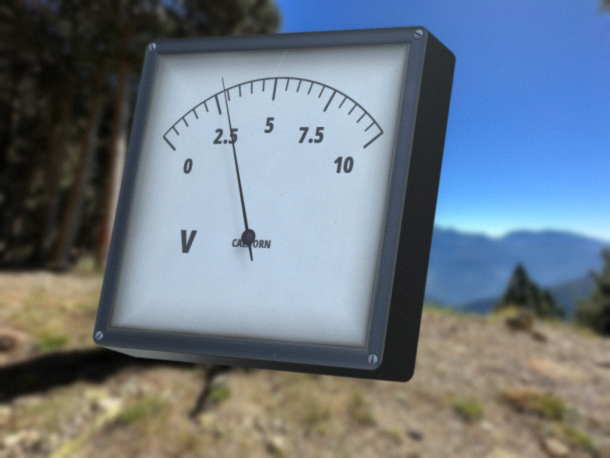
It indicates 3 V
